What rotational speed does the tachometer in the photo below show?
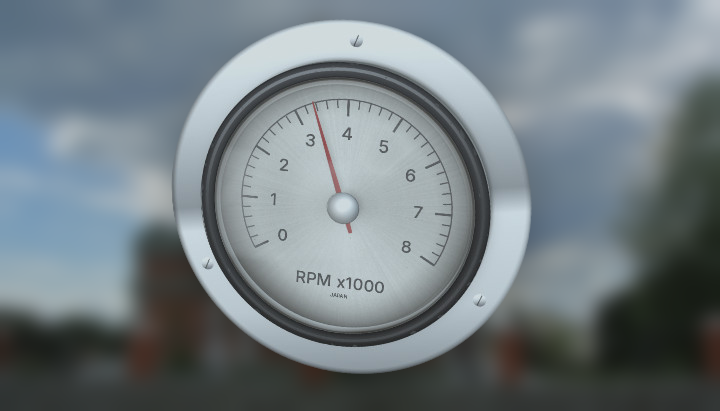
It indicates 3400 rpm
